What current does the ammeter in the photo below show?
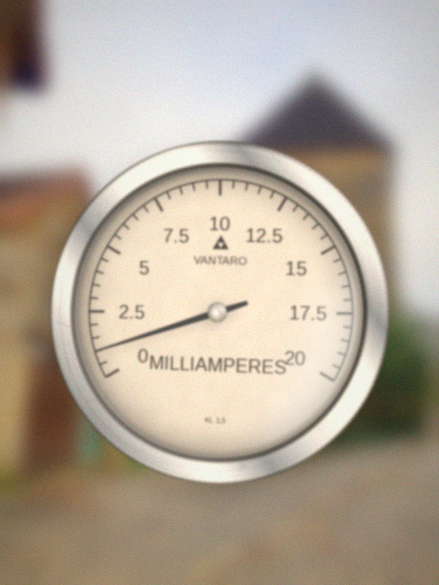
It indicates 1 mA
